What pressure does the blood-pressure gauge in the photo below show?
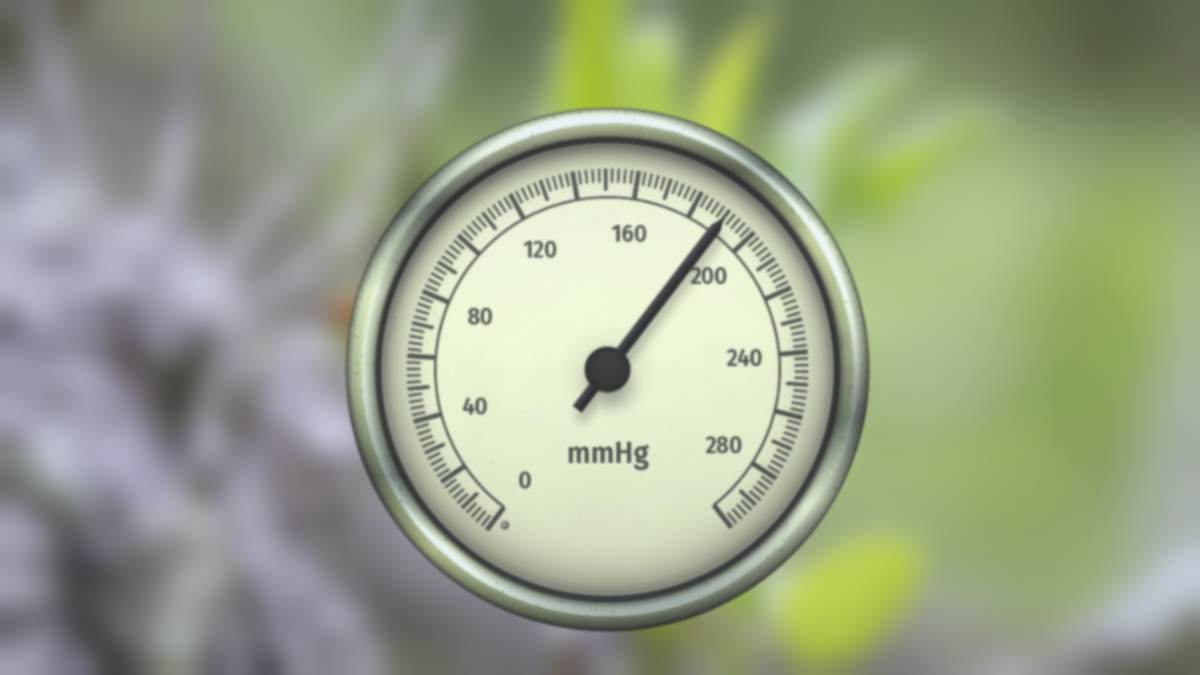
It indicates 190 mmHg
